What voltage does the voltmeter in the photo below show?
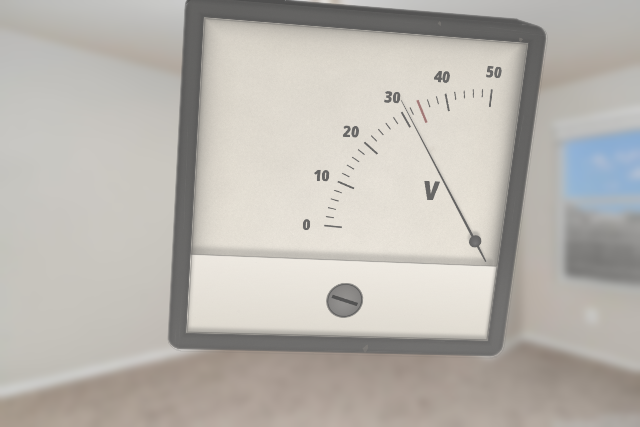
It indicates 31 V
